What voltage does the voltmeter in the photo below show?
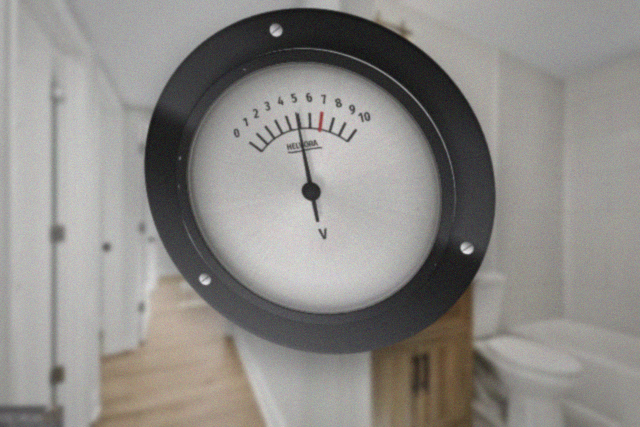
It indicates 5 V
